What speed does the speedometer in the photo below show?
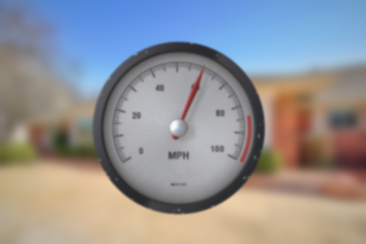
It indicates 60 mph
